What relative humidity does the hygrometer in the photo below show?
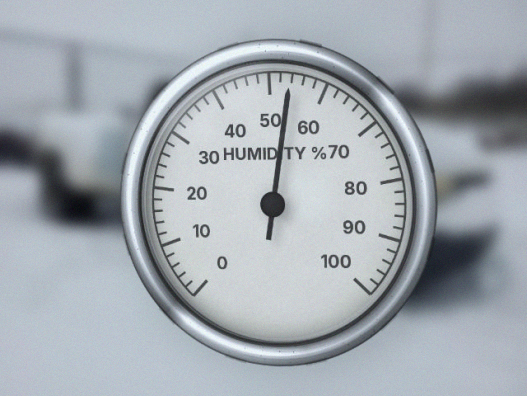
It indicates 54 %
